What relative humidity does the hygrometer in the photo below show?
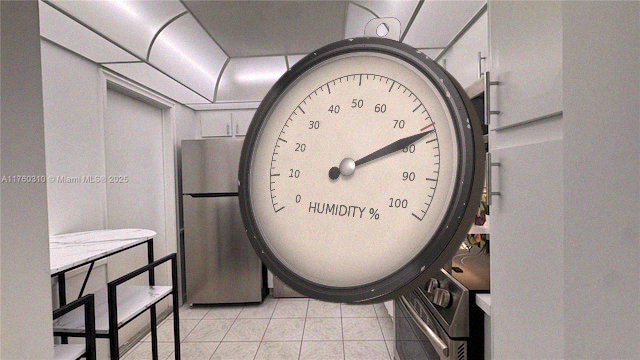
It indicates 78 %
